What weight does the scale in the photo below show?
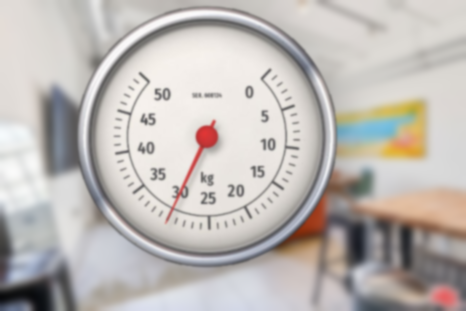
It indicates 30 kg
